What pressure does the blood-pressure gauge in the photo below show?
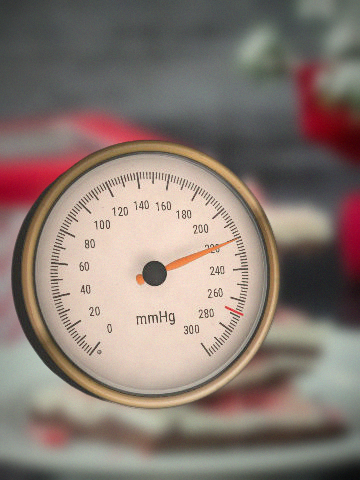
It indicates 220 mmHg
